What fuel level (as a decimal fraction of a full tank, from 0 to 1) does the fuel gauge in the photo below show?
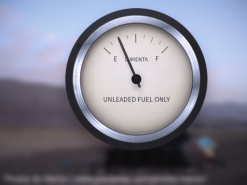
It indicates 0.25
